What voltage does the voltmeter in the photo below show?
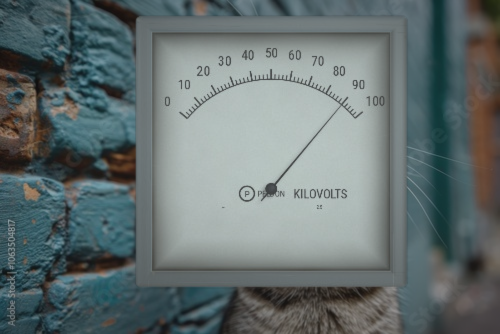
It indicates 90 kV
